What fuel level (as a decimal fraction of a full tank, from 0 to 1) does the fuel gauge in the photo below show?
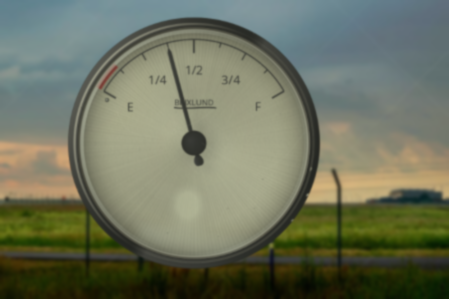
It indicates 0.375
